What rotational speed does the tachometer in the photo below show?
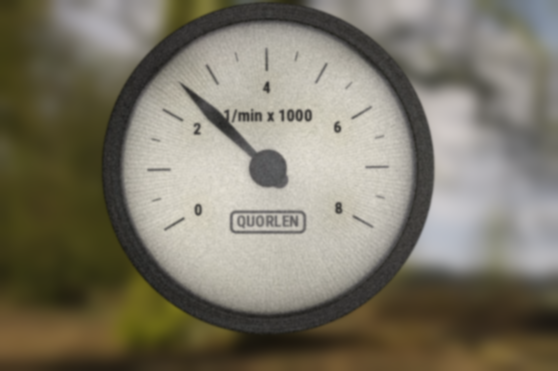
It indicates 2500 rpm
